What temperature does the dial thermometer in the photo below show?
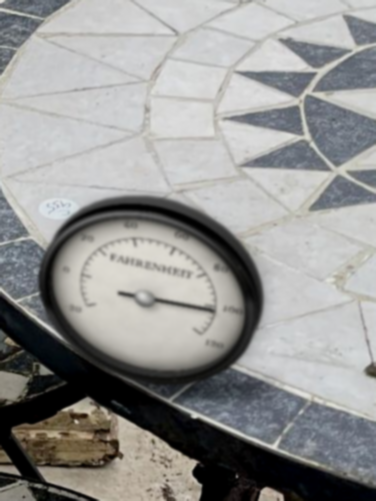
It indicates 100 °F
